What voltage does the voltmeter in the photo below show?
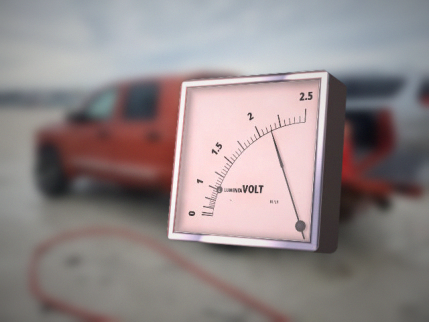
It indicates 2.15 V
